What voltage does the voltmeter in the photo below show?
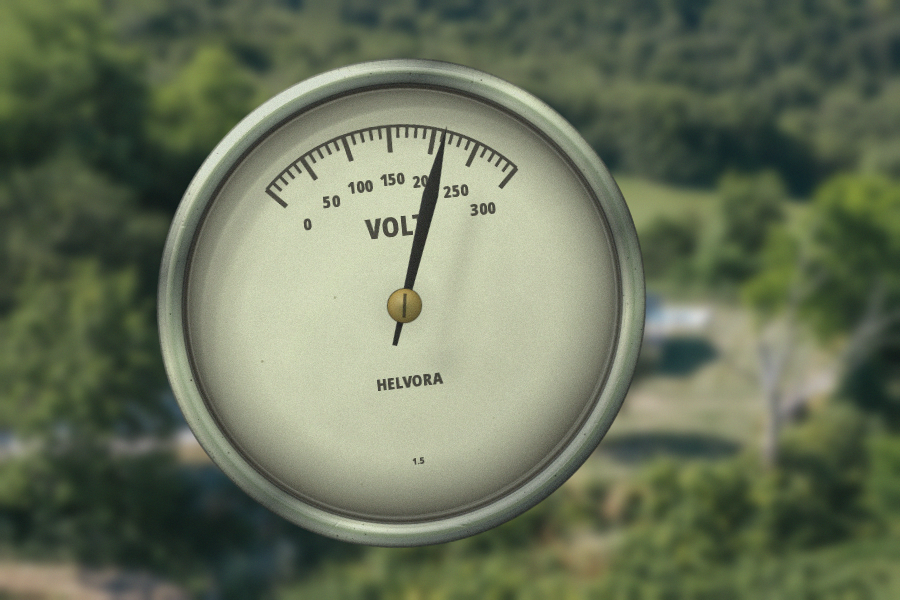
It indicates 210 V
